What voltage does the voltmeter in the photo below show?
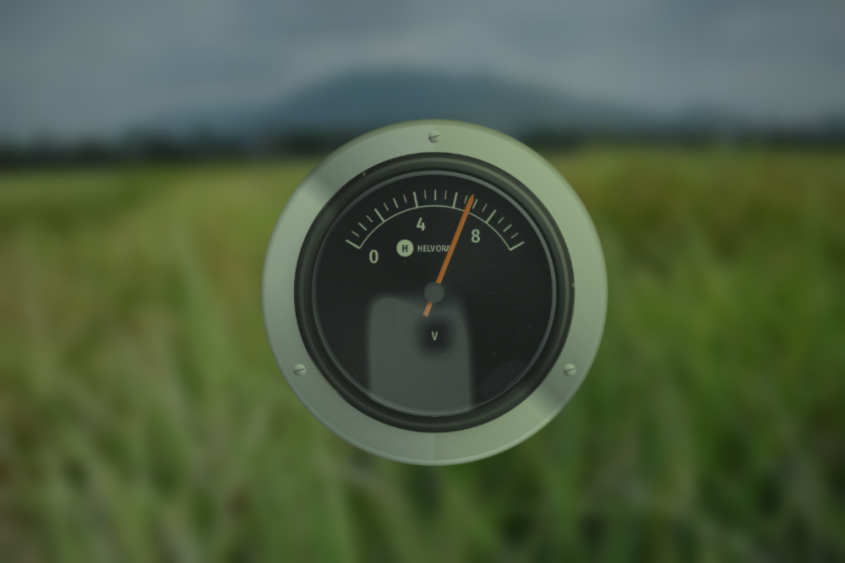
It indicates 6.75 V
